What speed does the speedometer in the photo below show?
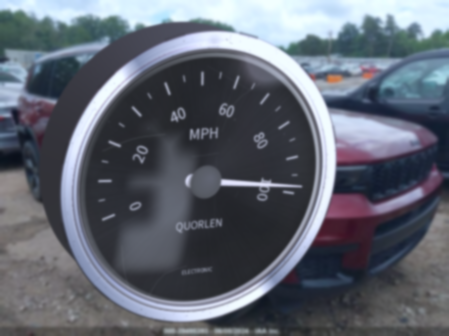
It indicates 97.5 mph
